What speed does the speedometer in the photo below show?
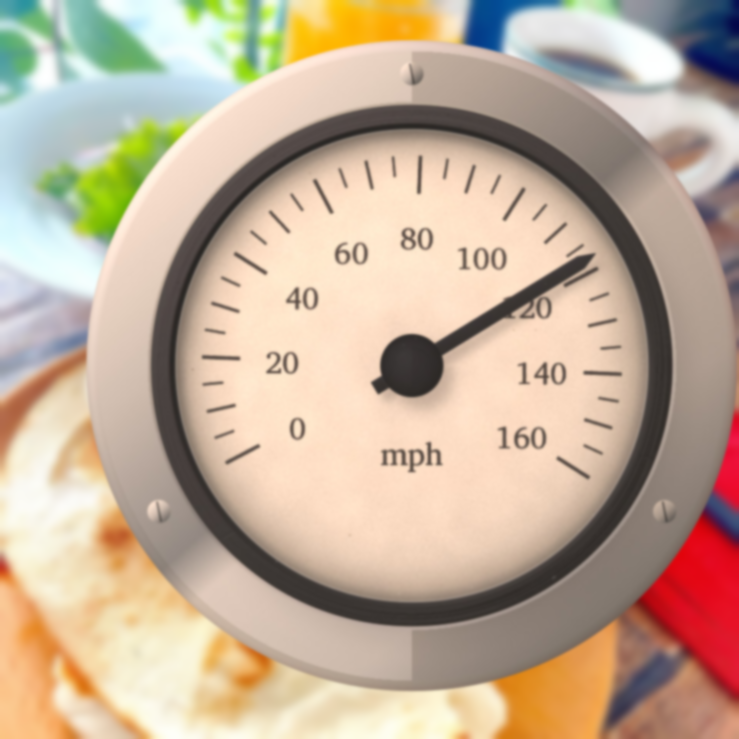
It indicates 117.5 mph
